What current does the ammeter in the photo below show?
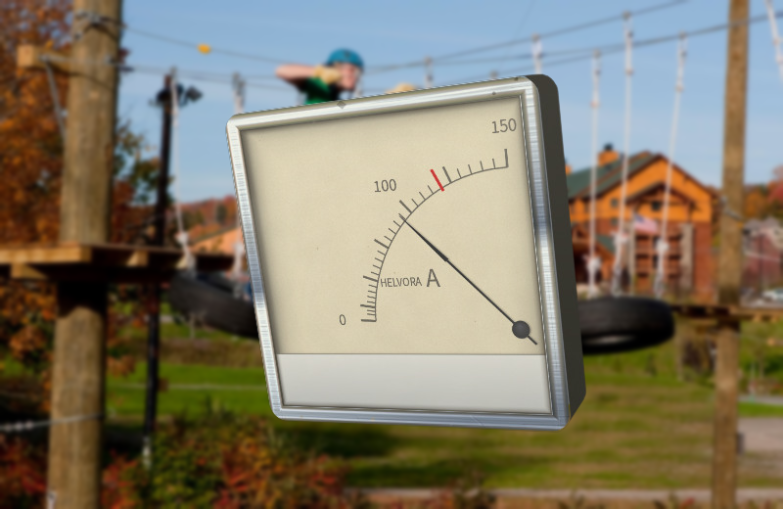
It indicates 95 A
